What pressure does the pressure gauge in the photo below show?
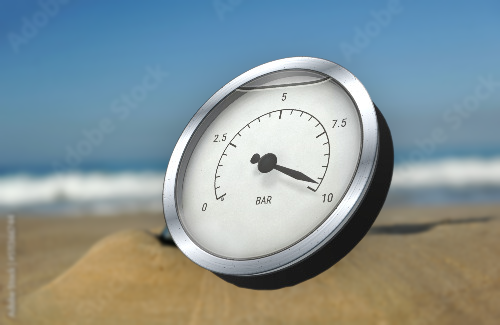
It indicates 9.75 bar
